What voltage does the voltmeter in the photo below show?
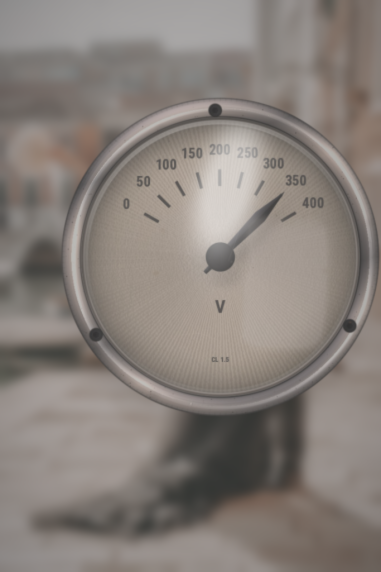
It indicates 350 V
